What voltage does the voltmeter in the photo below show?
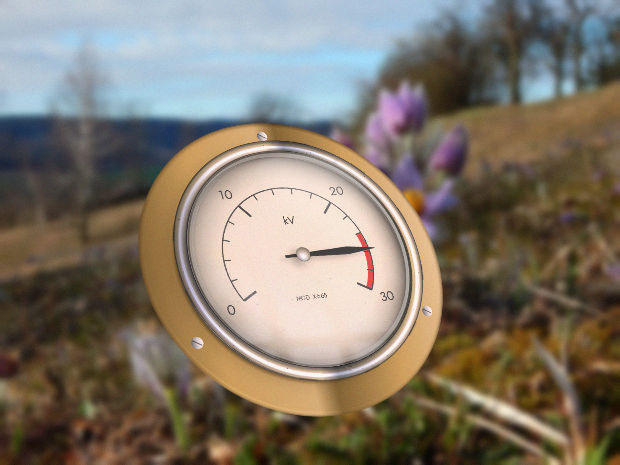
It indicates 26 kV
